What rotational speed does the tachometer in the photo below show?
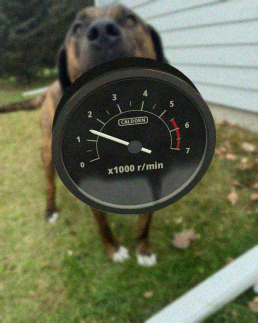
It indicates 1500 rpm
